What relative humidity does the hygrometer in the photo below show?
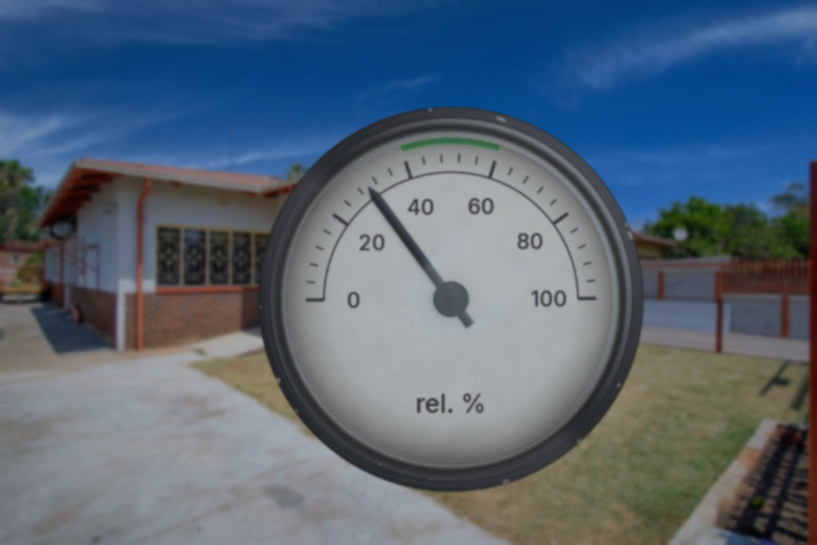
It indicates 30 %
